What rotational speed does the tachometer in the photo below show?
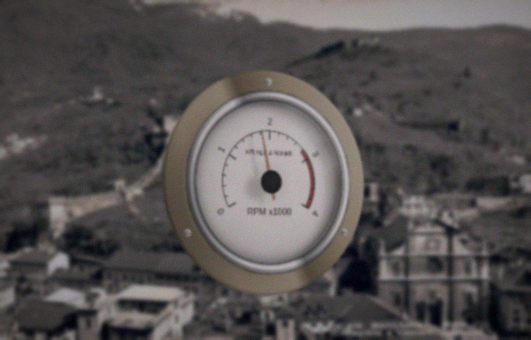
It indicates 1800 rpm
